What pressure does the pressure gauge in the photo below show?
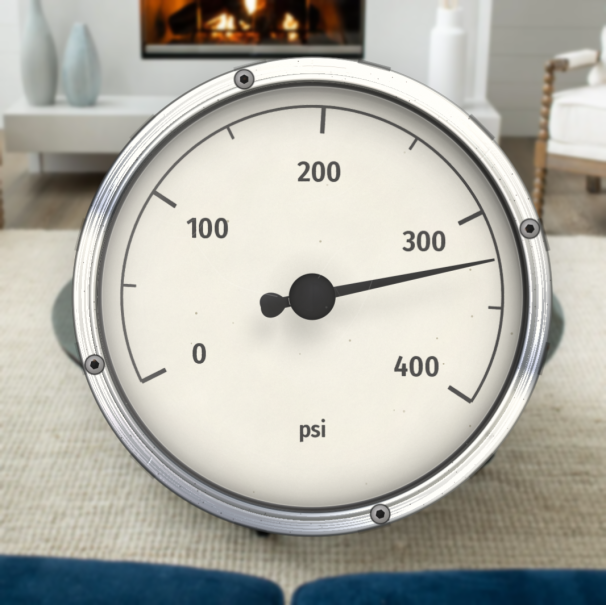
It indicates 325 psi
